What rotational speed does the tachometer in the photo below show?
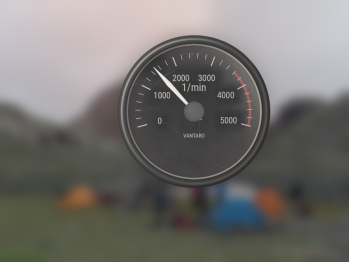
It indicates 1500 rpm
